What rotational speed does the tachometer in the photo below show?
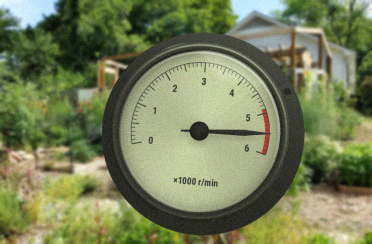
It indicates 5500 rpm
